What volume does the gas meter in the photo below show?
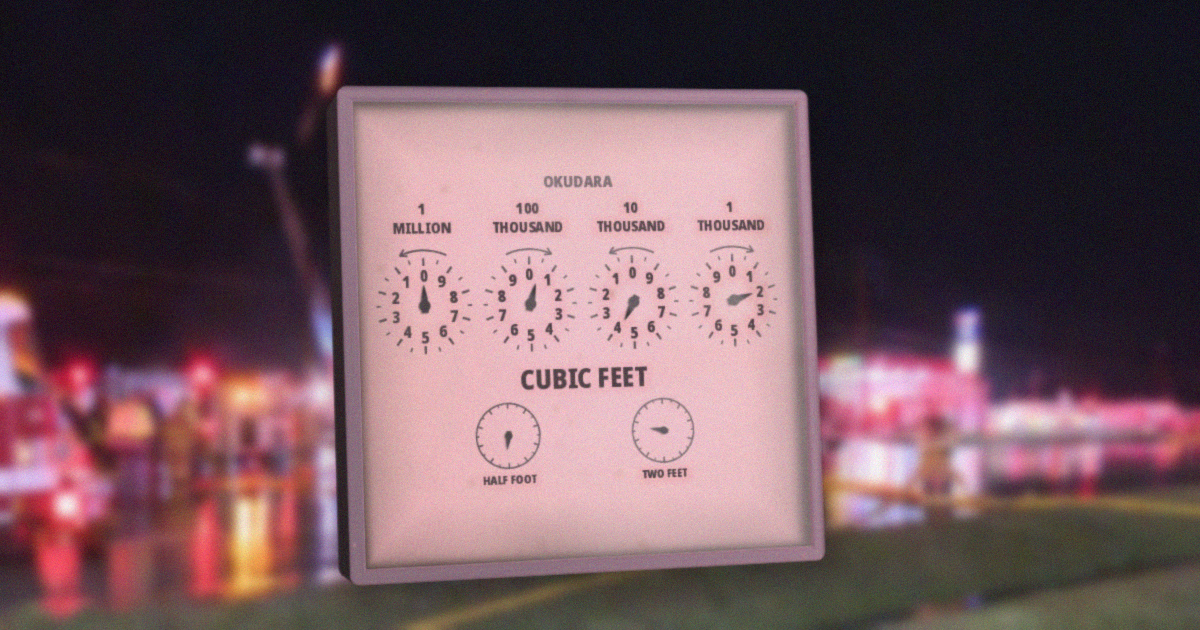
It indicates 4200 ft³
